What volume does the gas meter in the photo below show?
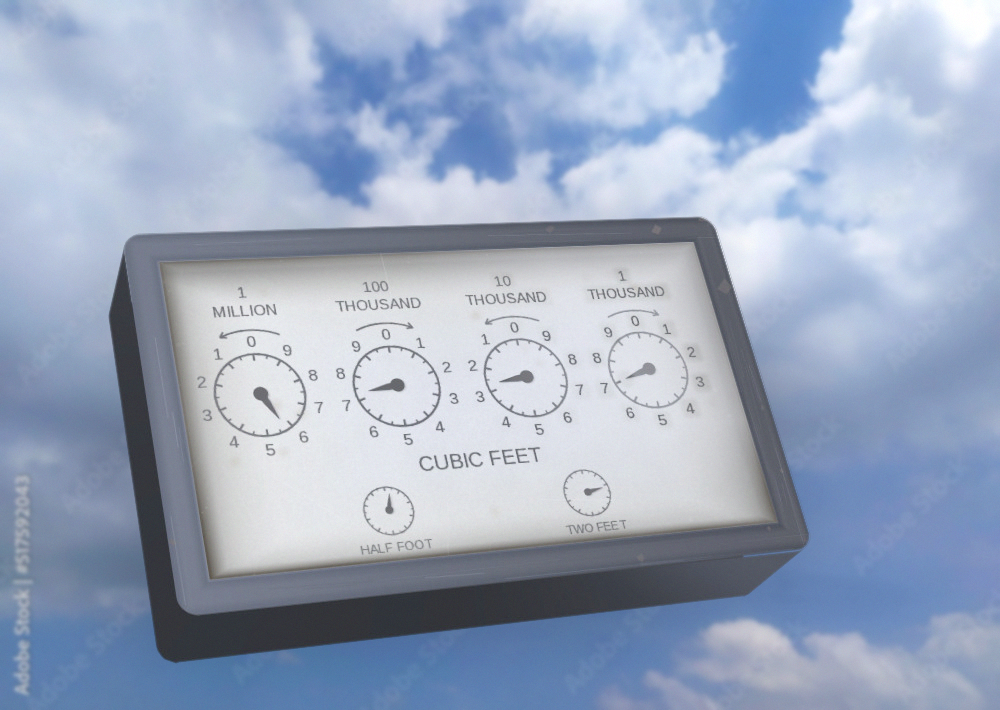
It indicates 572700 ft³
